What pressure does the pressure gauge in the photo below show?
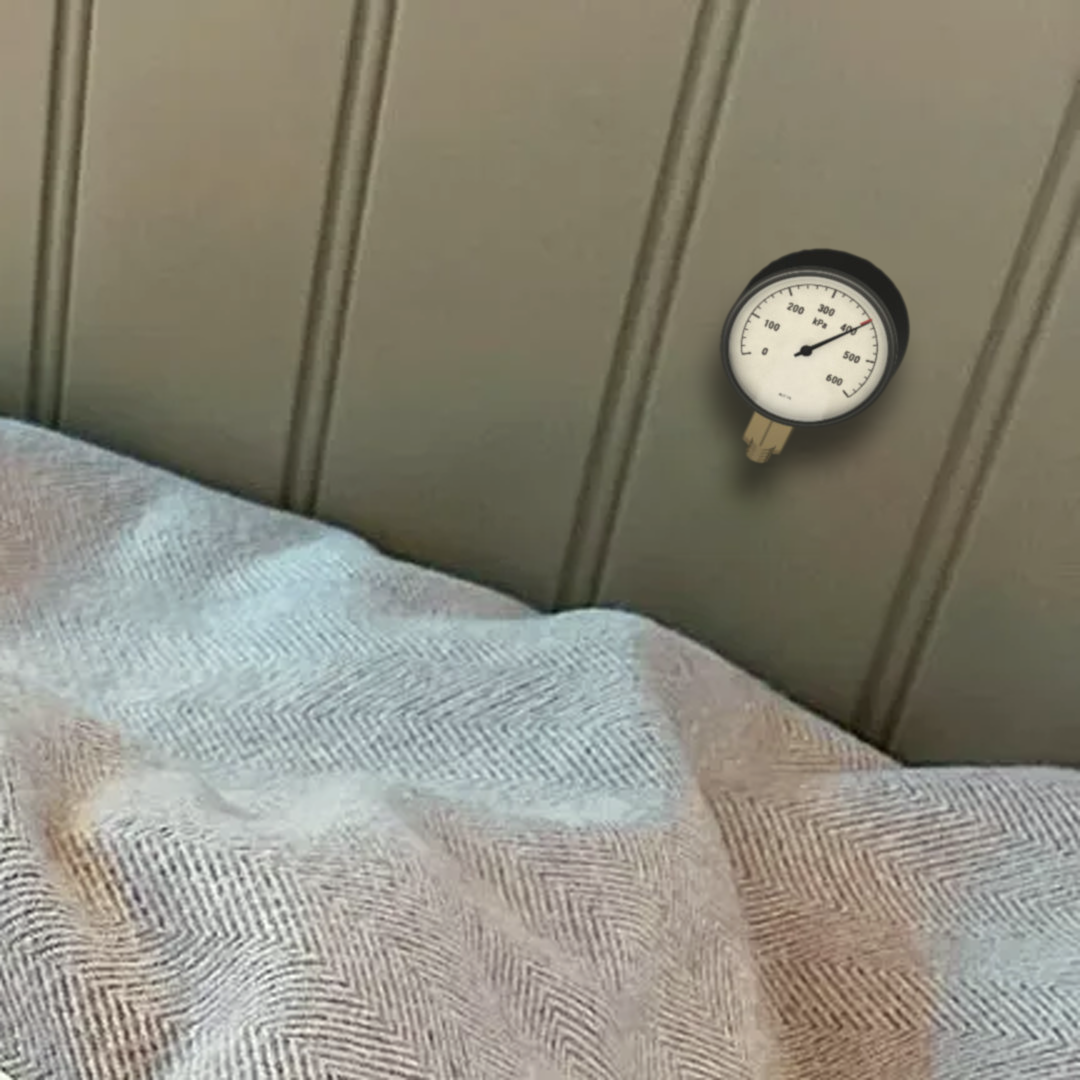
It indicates 400 kPa
